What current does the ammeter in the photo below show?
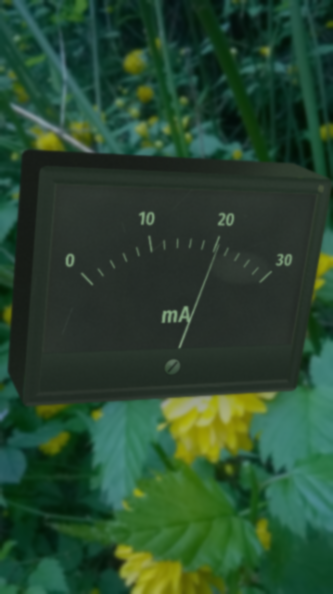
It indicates 20 mA
